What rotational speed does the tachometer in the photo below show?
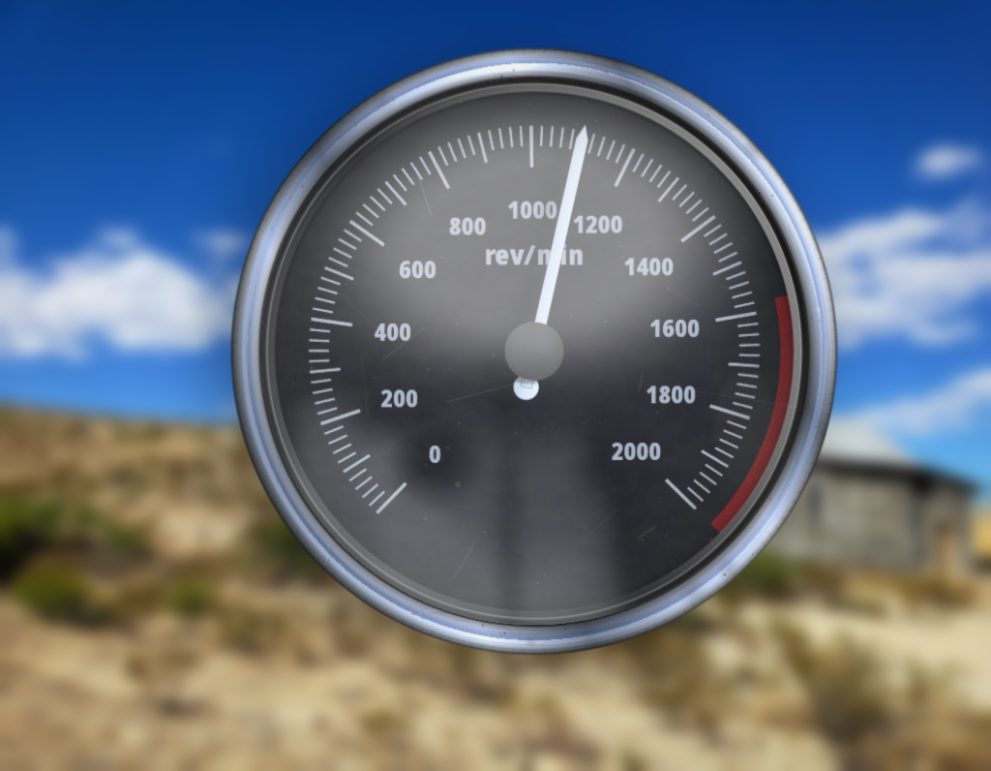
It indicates 1100 rpm
